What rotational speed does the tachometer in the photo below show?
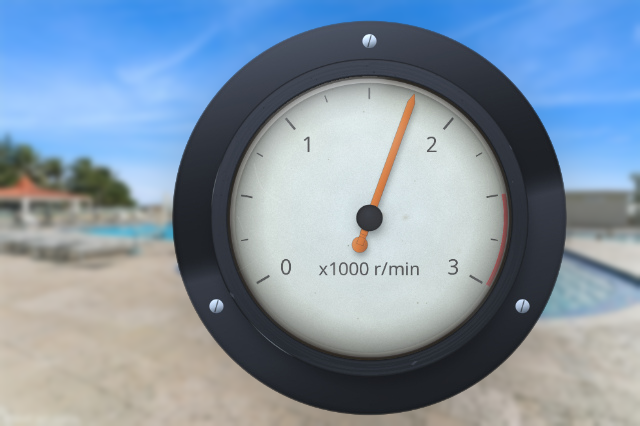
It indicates 1750 rpm
